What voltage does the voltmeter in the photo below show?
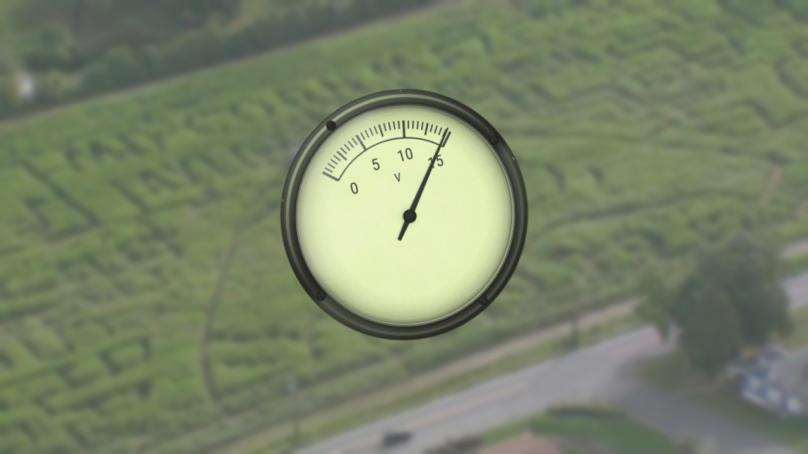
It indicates 14.5 V
